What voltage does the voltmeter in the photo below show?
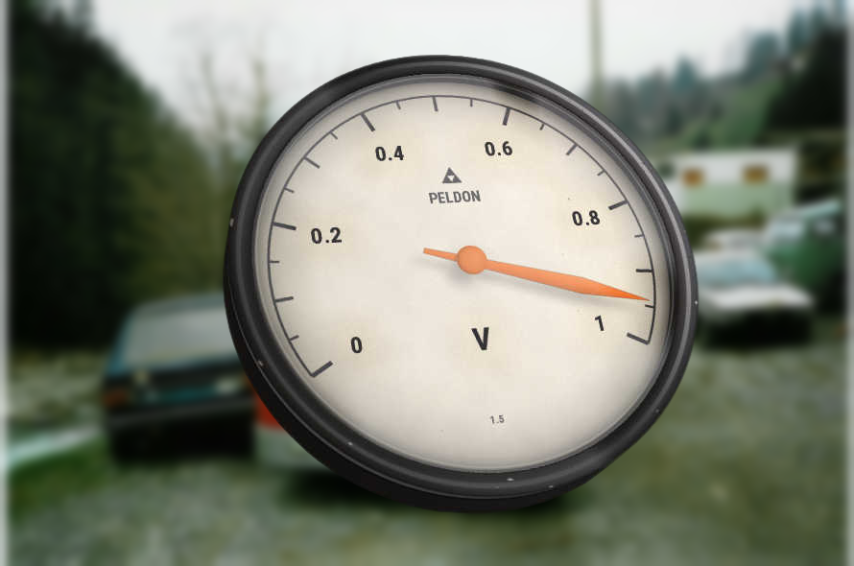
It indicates 0.95 V
